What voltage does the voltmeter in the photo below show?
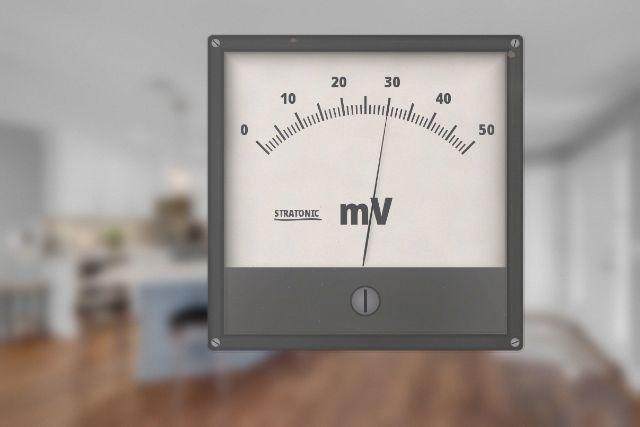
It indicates 30 mV
